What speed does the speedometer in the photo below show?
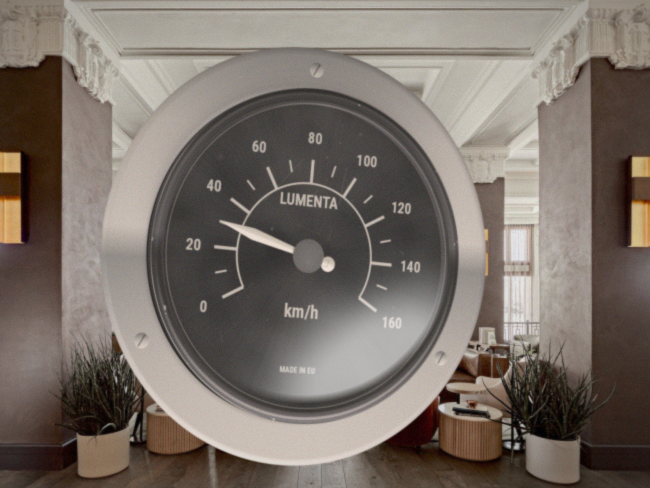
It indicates 30 km/h
